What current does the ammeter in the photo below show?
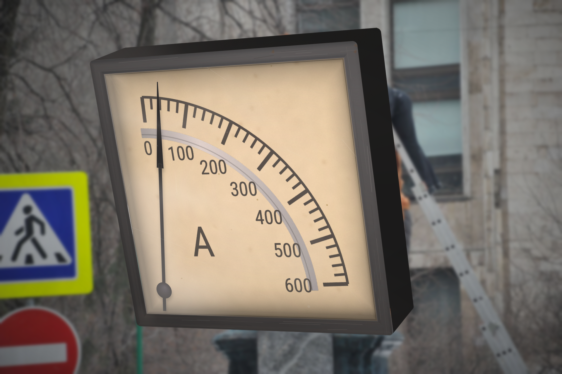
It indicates 40 A
